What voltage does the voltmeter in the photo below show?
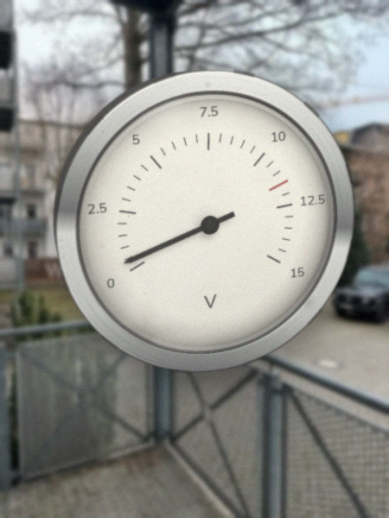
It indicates 0.5 V
